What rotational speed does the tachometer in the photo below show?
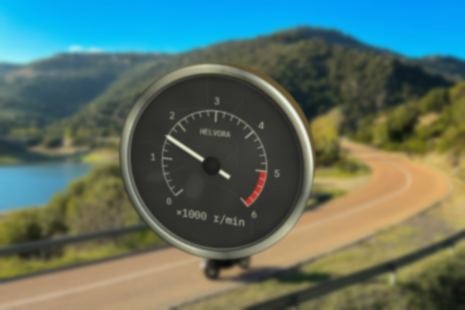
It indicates 1600 rpm
